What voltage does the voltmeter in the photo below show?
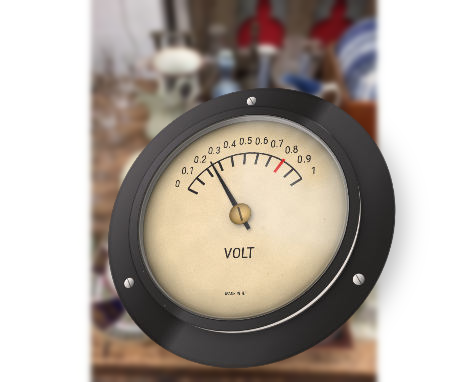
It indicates 0.25 V
